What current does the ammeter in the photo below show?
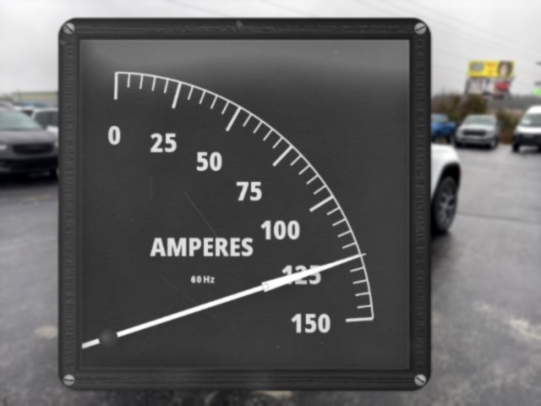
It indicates 125 A
